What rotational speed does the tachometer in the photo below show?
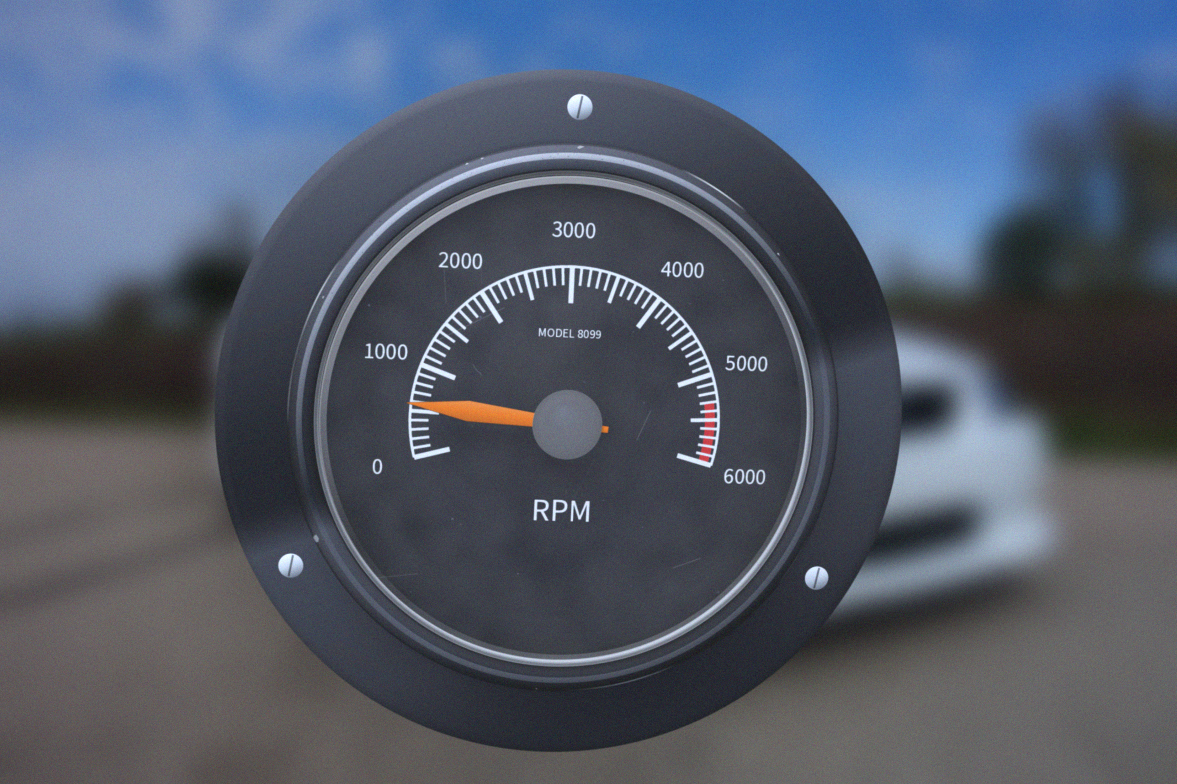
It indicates 600 rpm
